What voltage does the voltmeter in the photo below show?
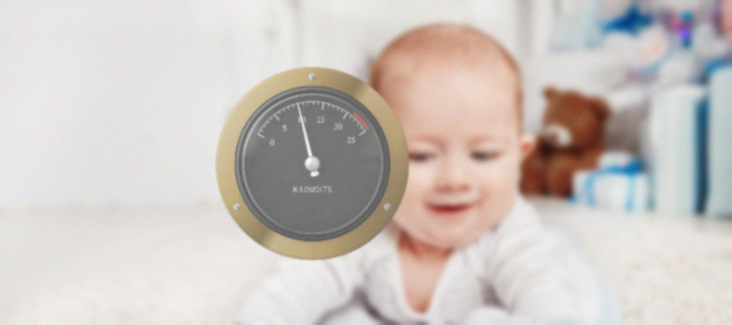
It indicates 10 kV
